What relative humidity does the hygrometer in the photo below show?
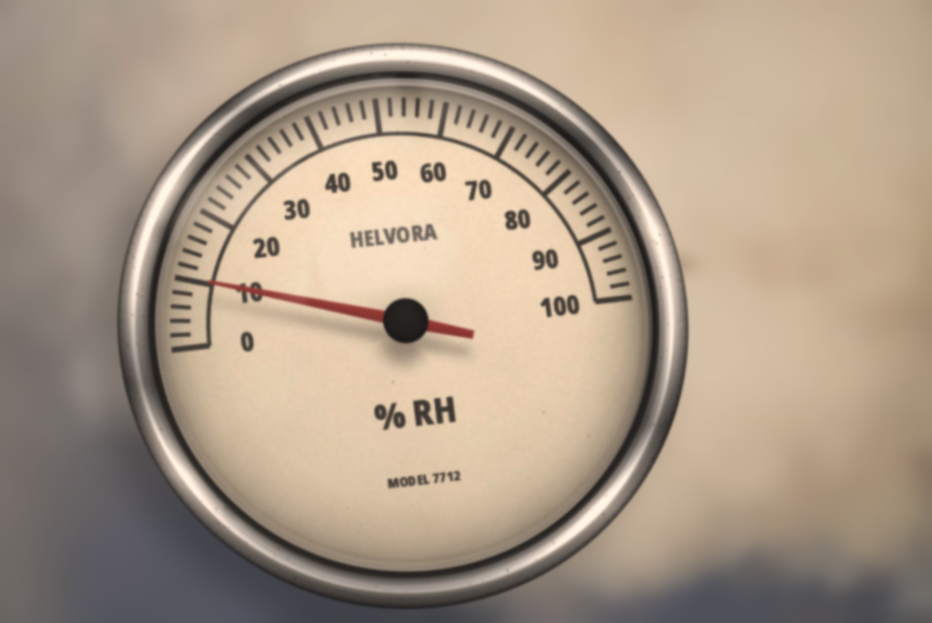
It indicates 10 %
